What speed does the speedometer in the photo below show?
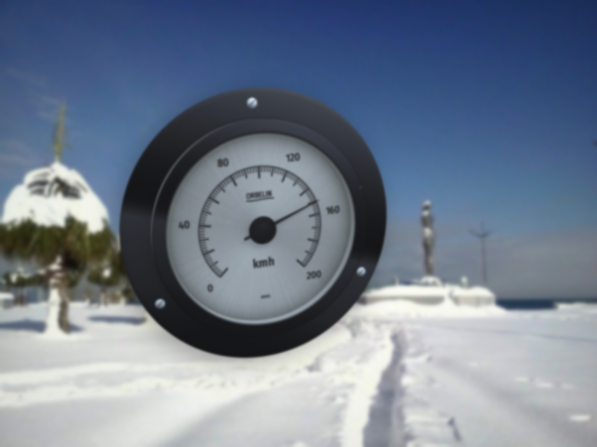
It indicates 150 km/h
